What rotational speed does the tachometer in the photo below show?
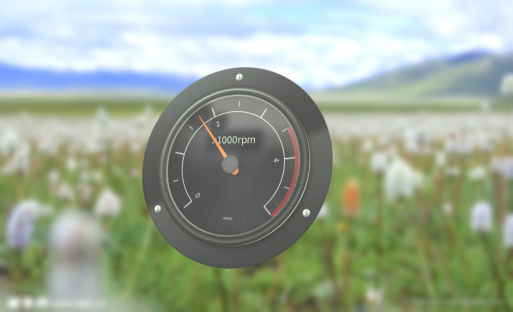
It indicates 1750 rpm
